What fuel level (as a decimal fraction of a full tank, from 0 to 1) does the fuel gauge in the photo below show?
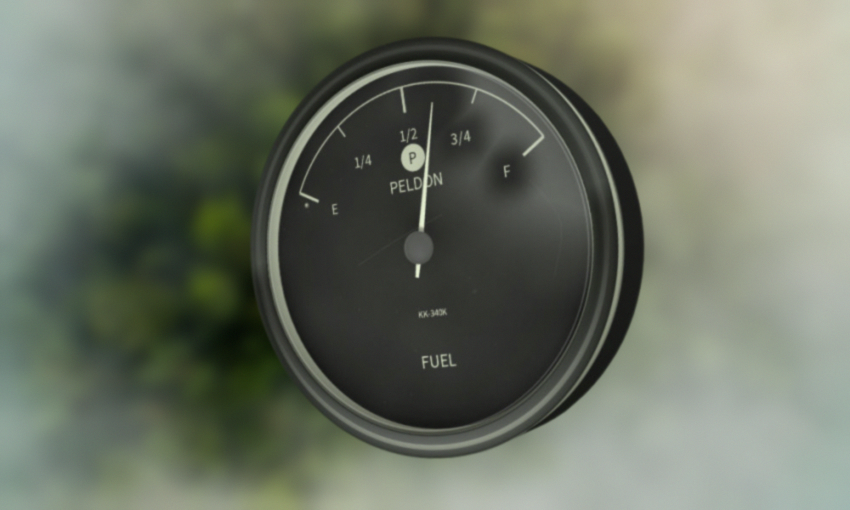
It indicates 0.625
